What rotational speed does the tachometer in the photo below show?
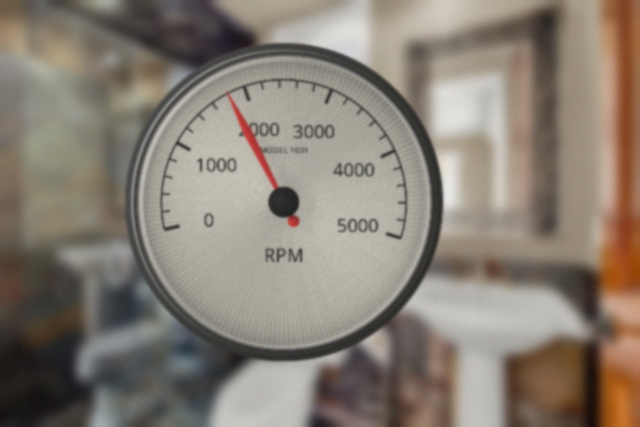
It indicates 1800 rpm
